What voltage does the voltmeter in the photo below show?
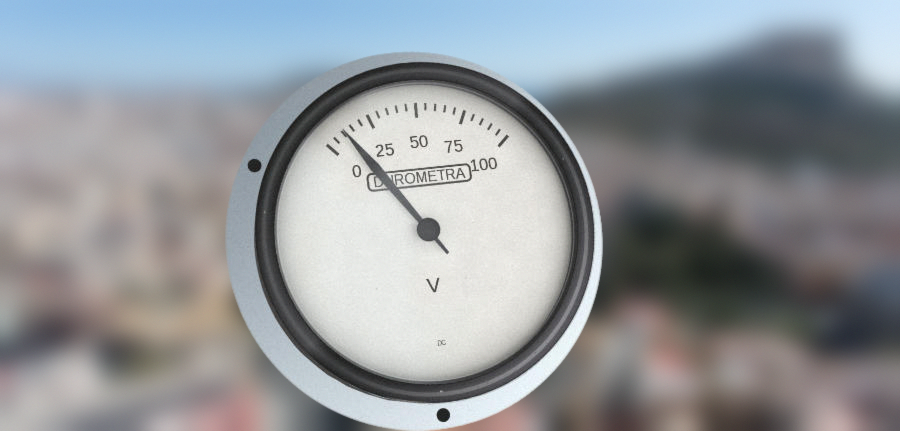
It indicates 10 V
